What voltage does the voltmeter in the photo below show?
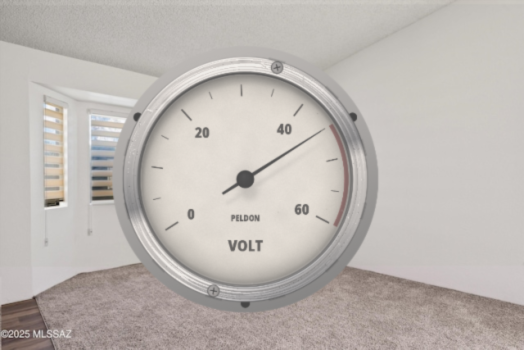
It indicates 45 V
